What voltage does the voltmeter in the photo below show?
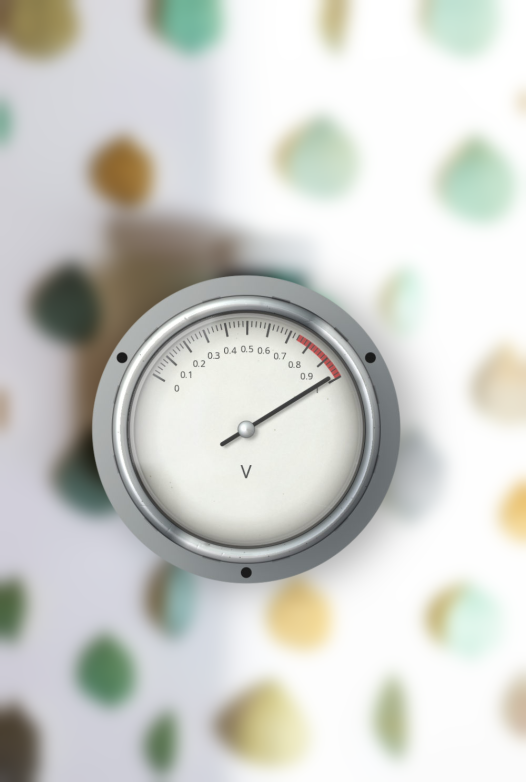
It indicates 0.98 V
